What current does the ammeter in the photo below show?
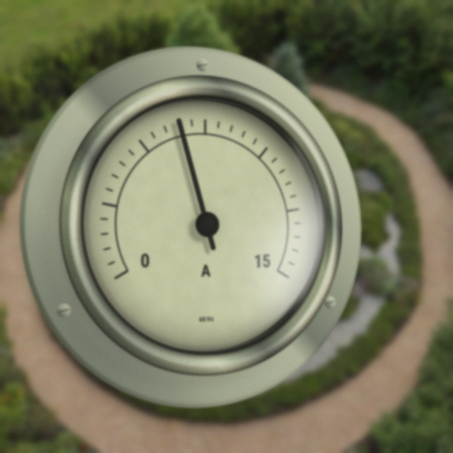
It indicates 6.5 A
